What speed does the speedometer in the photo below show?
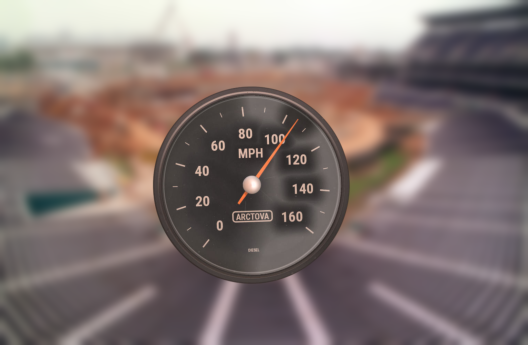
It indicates 105 mph
